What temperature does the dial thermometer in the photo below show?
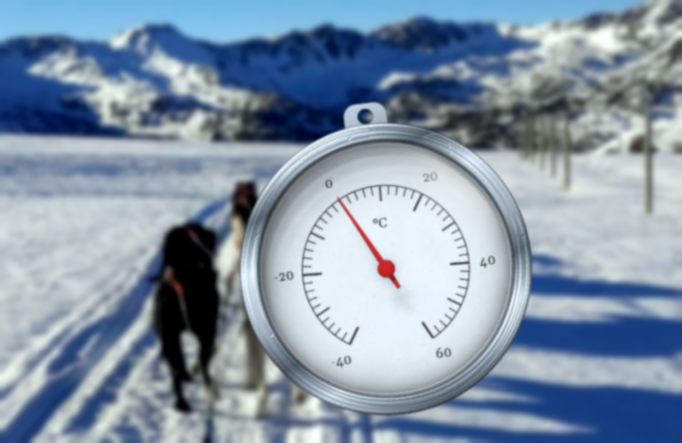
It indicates 0 °C
